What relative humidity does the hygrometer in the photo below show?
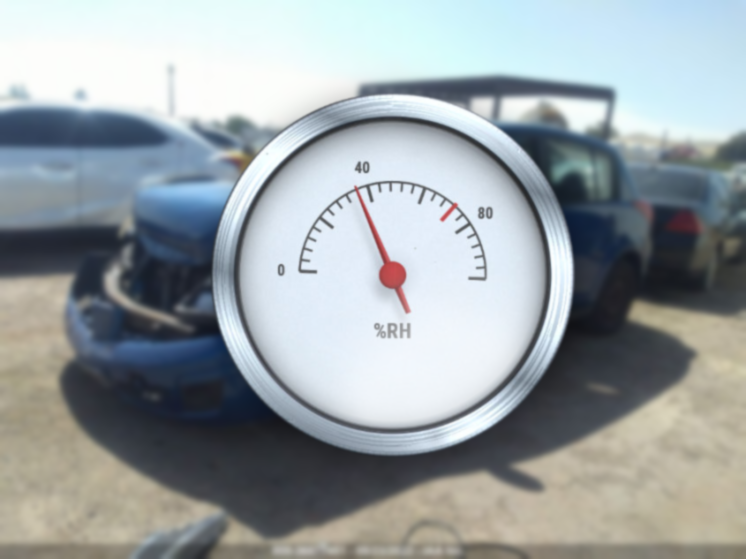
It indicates 36 %
